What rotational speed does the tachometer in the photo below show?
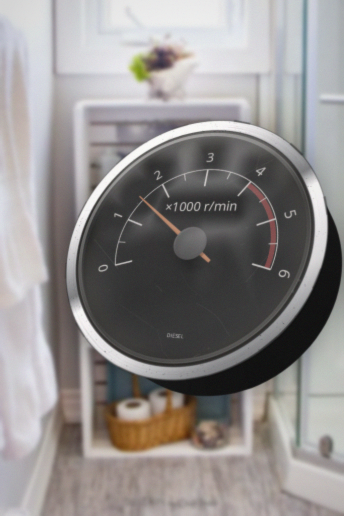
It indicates 1500 rpm
